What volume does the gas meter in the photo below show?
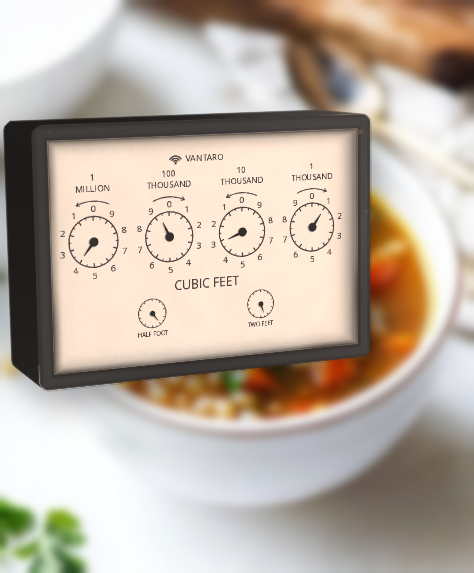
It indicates 393100 ft³
